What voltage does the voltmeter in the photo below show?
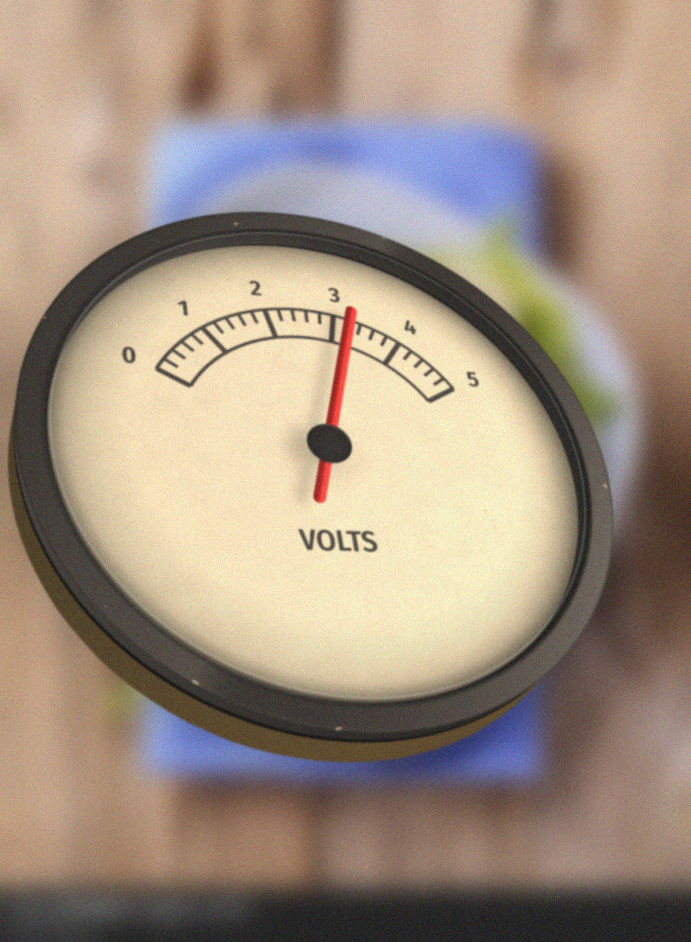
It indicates 3.2 V
